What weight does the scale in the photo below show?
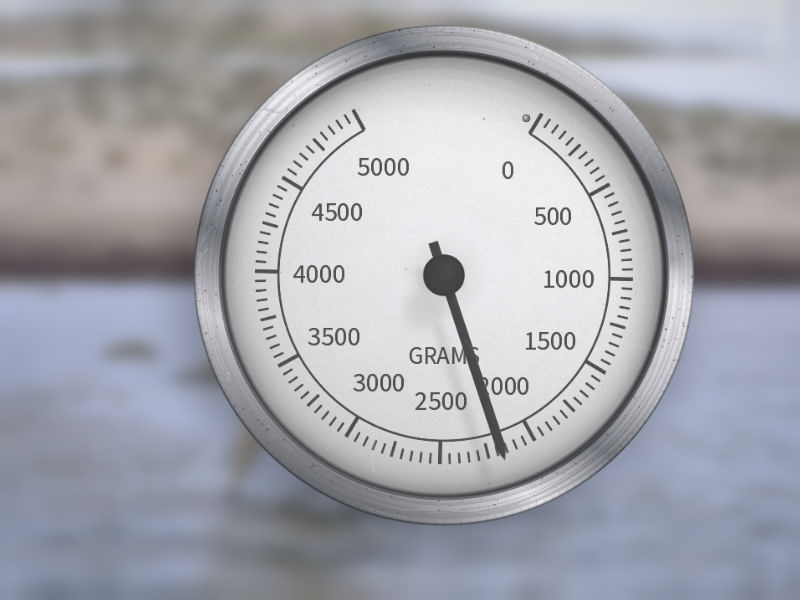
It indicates 2175 g
